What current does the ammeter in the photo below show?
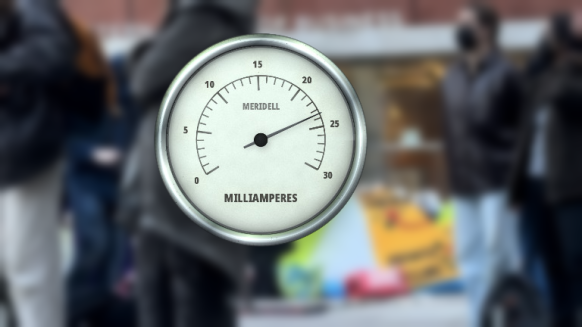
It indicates 23.5 mA
